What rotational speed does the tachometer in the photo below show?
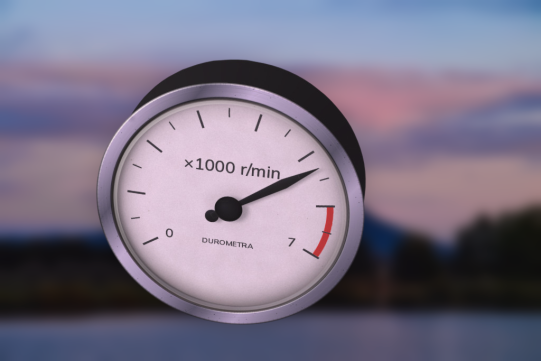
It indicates 5250 rpm
